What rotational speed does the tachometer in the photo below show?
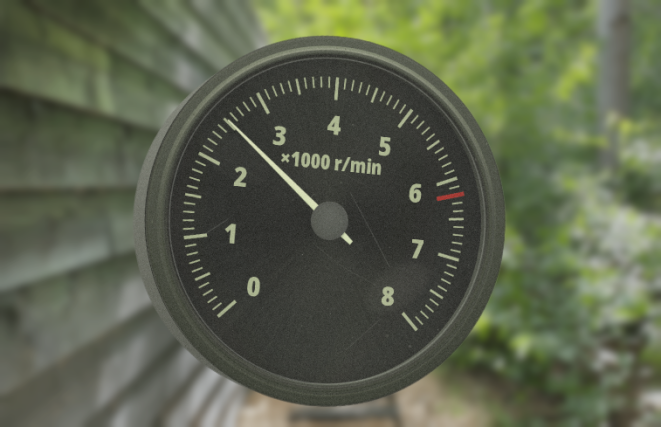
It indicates 2500 rpm
